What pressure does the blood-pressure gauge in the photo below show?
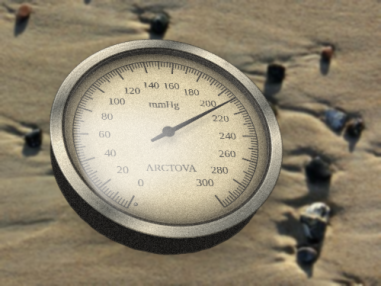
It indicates 210 mmHg
